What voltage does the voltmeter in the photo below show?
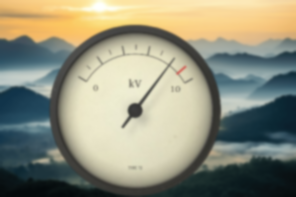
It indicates 8 kV
